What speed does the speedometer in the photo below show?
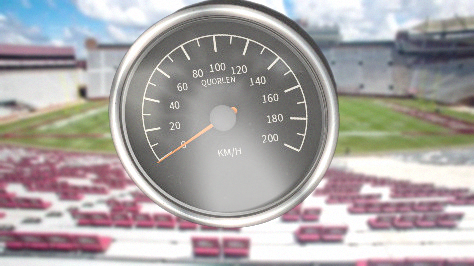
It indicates 0 km/h
